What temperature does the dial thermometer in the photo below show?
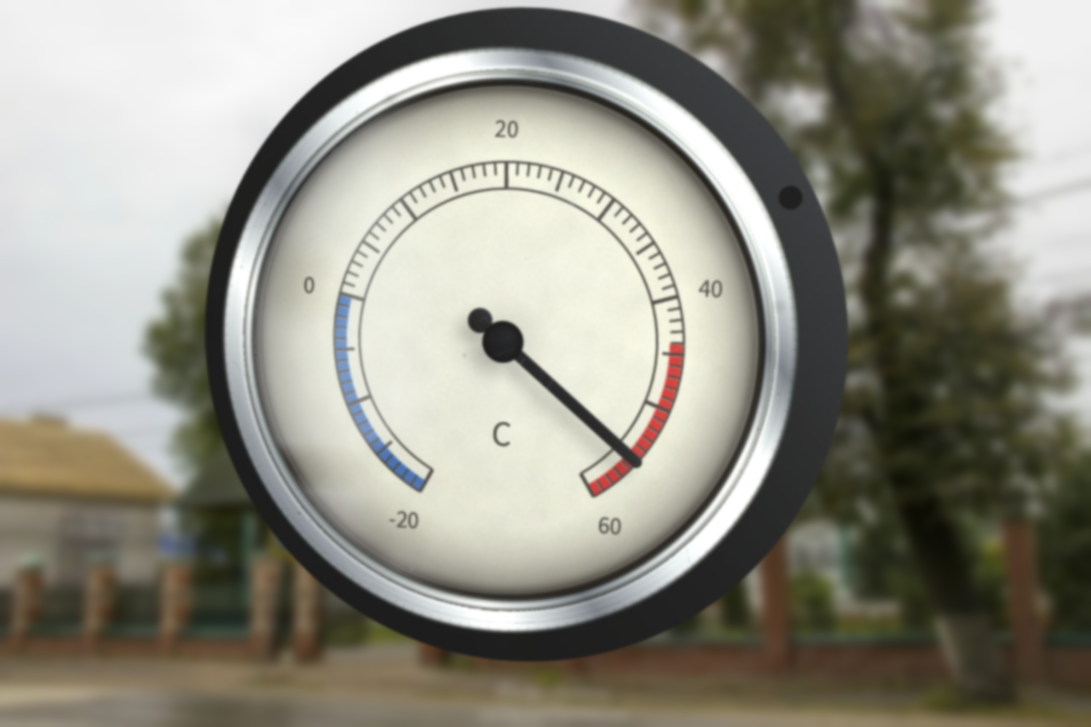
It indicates 55 °C
